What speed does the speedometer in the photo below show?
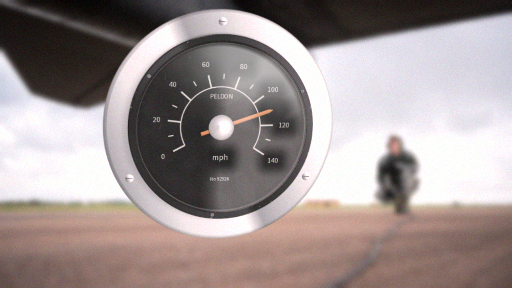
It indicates 110 mph
